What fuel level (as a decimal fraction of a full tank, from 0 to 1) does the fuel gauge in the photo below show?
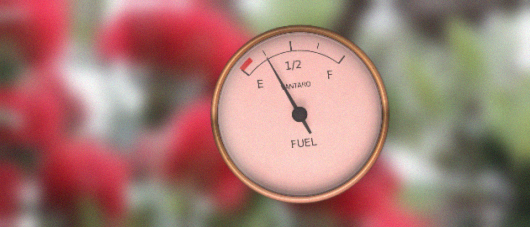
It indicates 0.25
